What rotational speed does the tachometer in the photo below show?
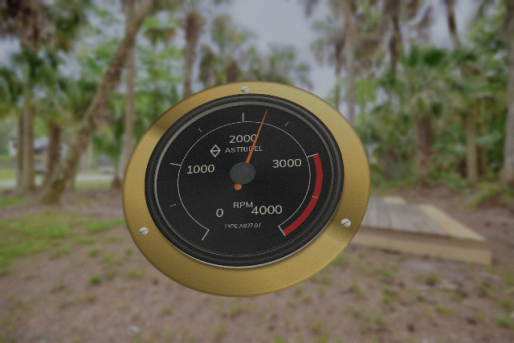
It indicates 2250 rpm
